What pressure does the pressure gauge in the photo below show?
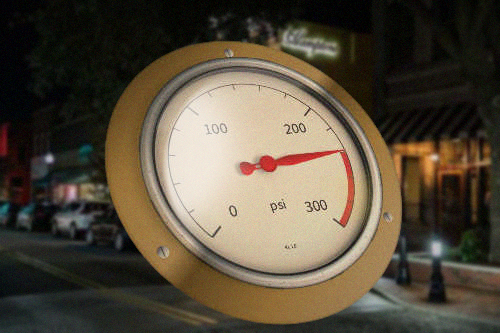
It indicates 240 psi
